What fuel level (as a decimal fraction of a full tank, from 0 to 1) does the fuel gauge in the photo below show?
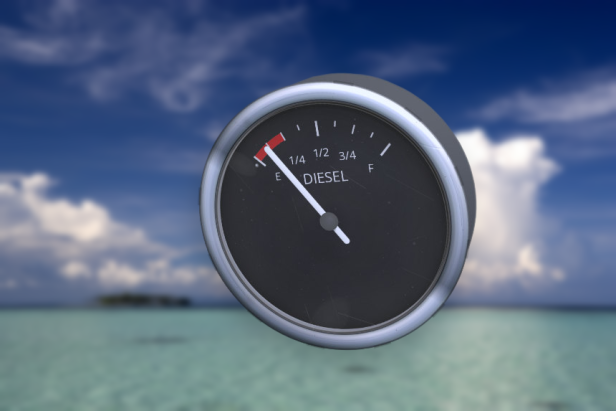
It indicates 0.125
